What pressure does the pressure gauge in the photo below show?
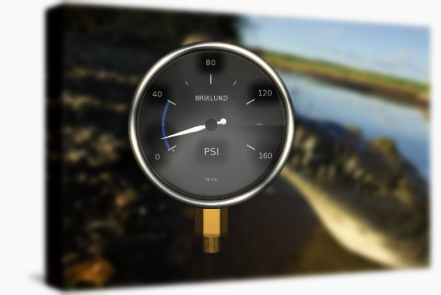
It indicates 10 psi
